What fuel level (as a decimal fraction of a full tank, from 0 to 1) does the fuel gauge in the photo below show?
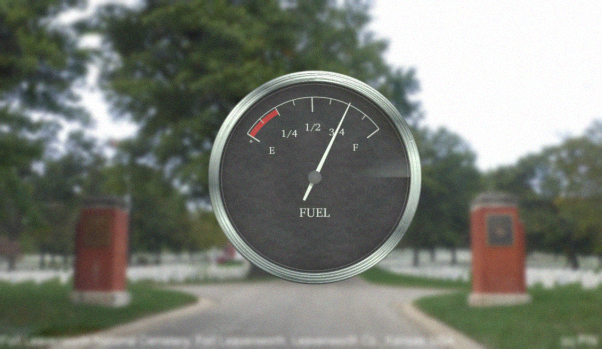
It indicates 0.75
